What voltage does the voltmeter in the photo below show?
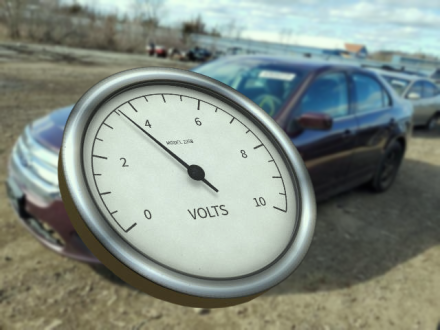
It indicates 3.5 V
